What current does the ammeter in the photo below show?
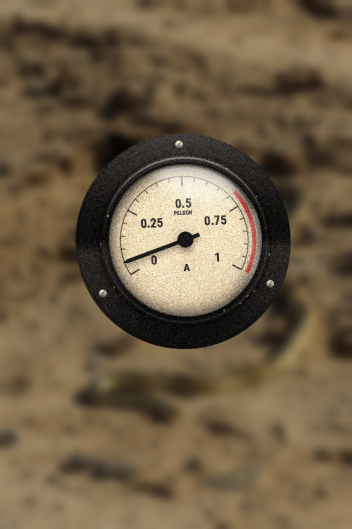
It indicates 0.05 A
